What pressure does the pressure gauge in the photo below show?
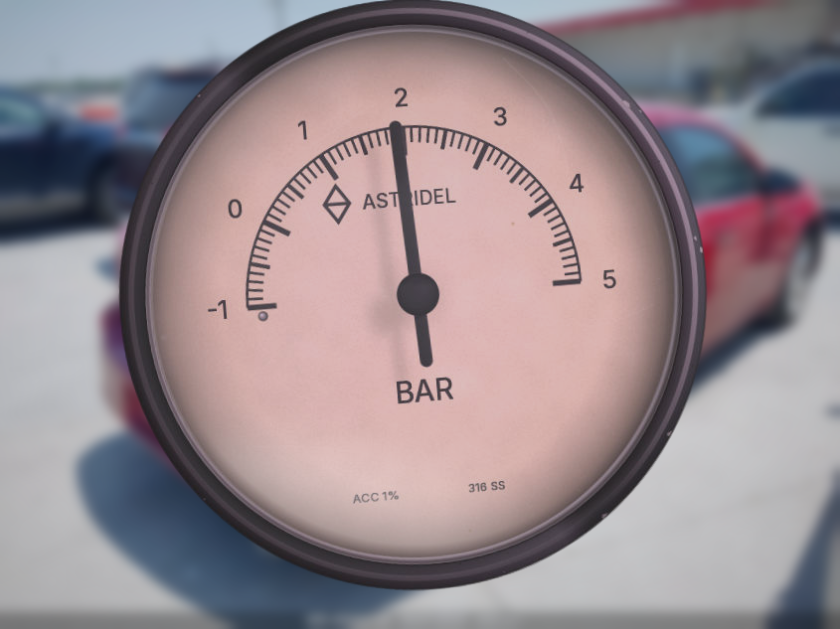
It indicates 1.9 bar
